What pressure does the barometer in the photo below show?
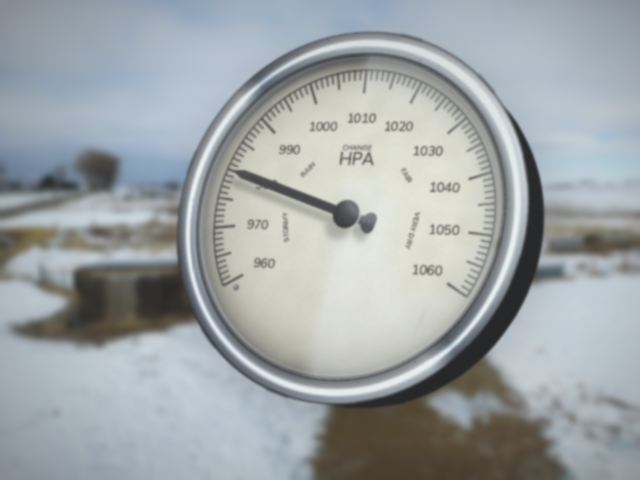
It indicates 980 hPa
